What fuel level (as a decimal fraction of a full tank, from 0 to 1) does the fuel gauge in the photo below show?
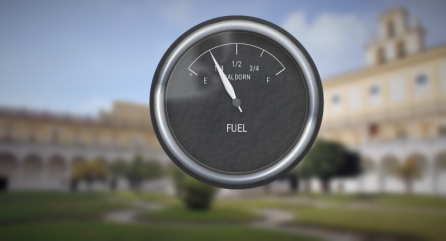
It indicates 0.25
